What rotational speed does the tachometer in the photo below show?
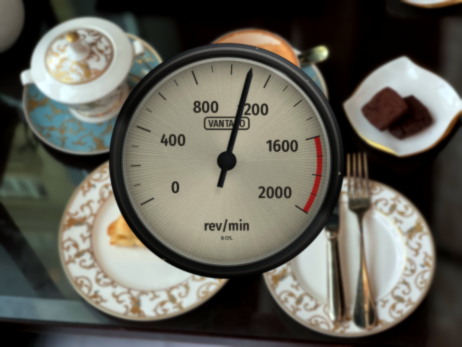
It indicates 1100 rpm
